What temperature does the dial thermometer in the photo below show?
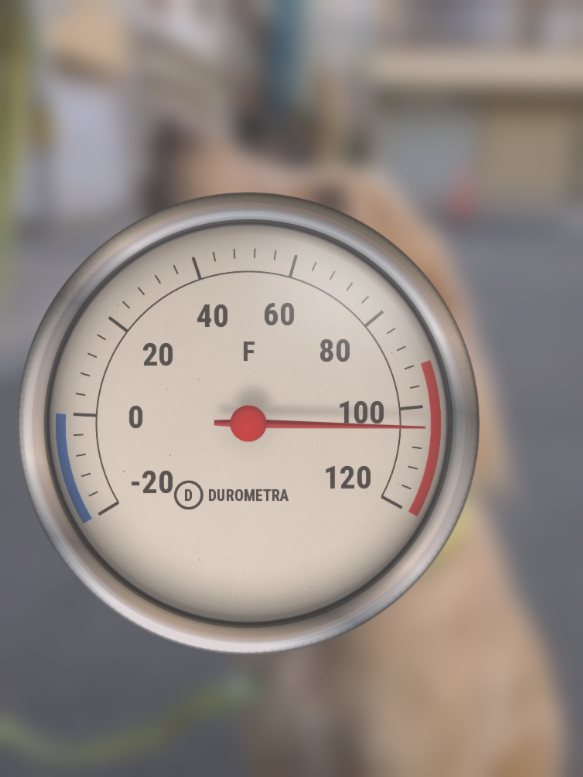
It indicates 104 °F
